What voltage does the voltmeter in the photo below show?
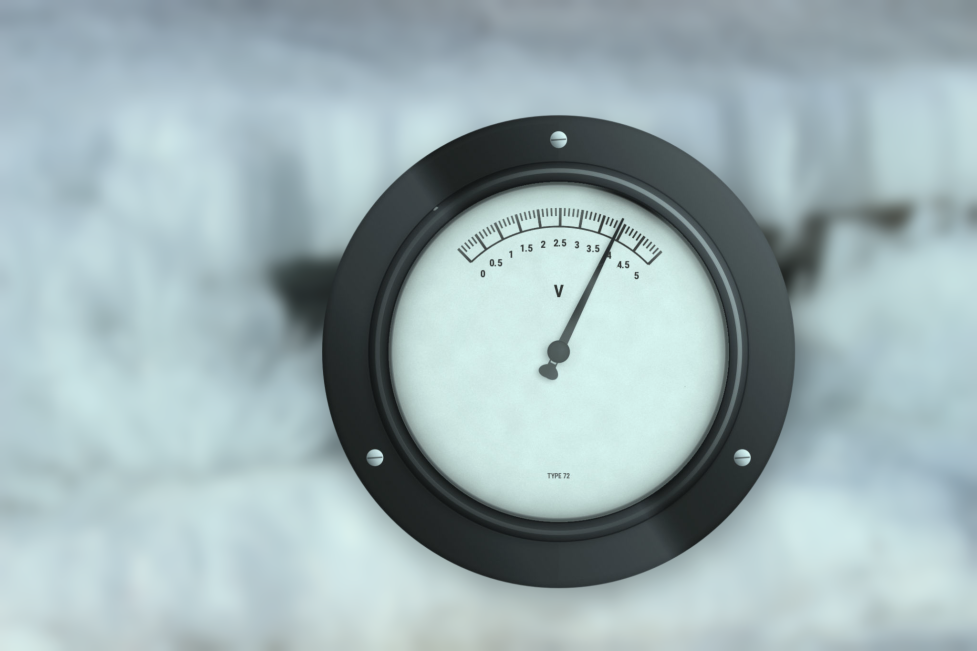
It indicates 3.9 V
